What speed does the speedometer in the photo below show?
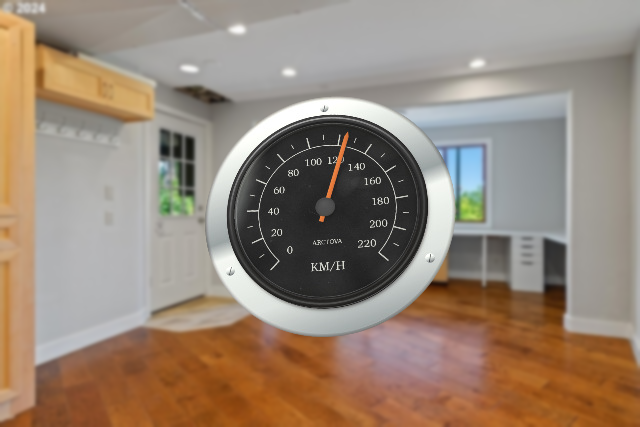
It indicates 125 km/h
